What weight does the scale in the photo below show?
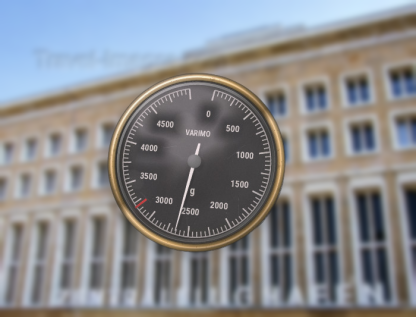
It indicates 2650 g
